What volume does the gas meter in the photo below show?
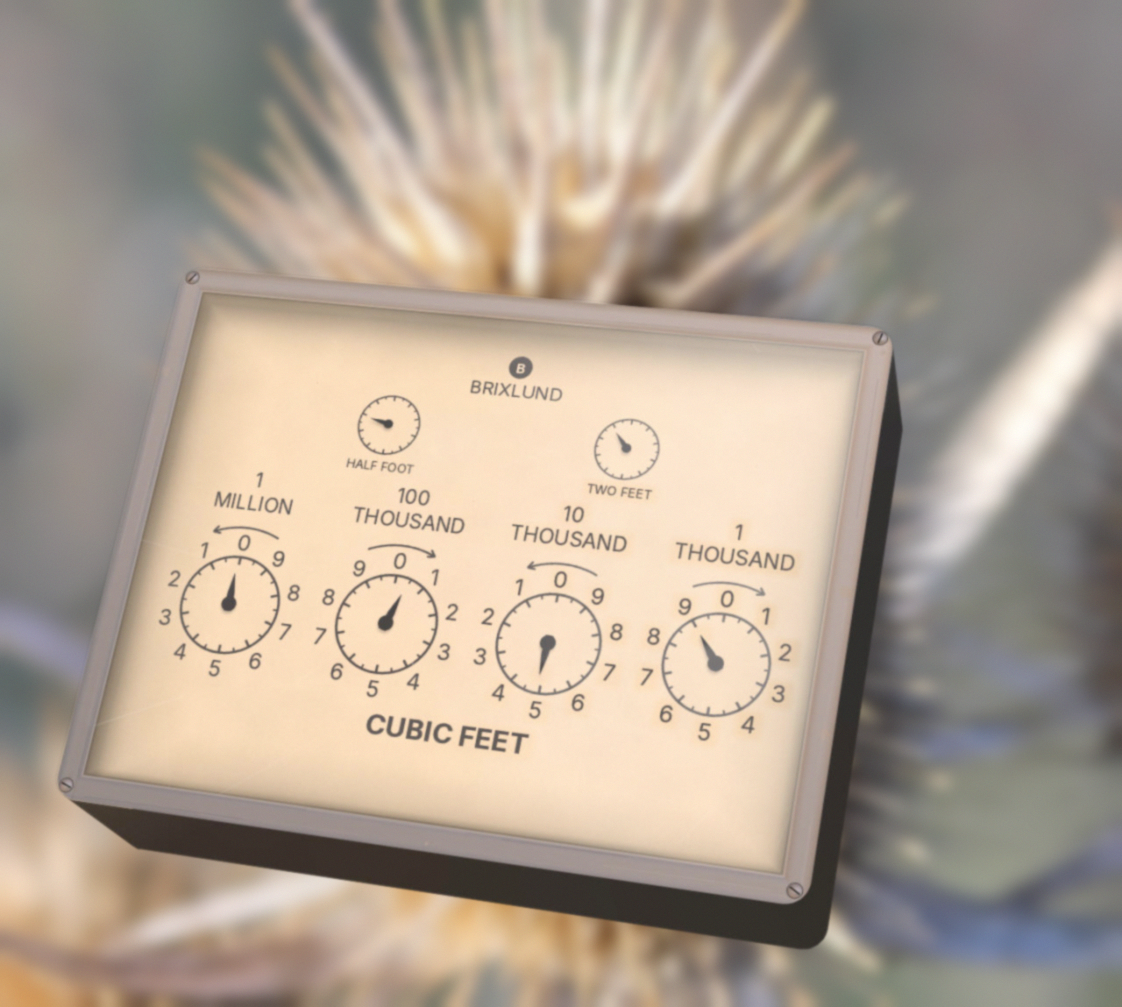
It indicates 4900 ft³
